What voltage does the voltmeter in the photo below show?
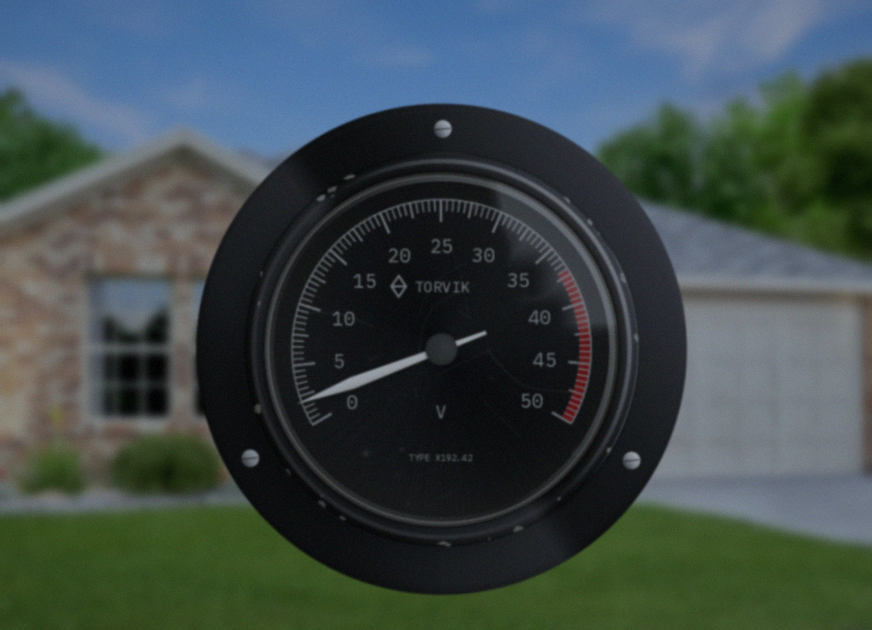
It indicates 2 V
